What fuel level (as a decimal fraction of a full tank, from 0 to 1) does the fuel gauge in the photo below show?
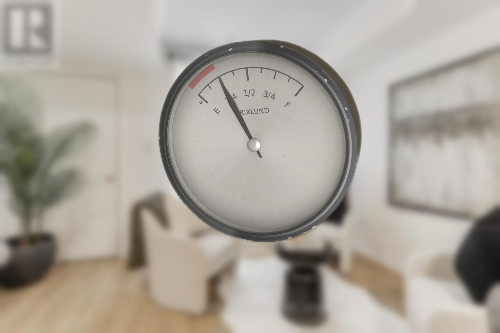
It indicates 0.25
